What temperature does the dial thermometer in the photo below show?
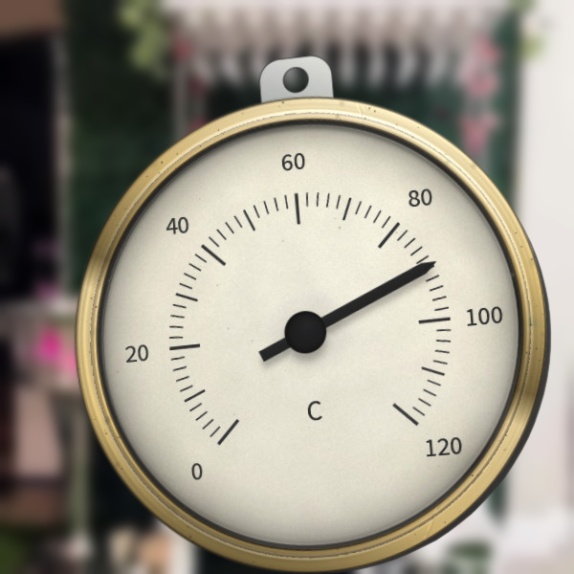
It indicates 90 °C
